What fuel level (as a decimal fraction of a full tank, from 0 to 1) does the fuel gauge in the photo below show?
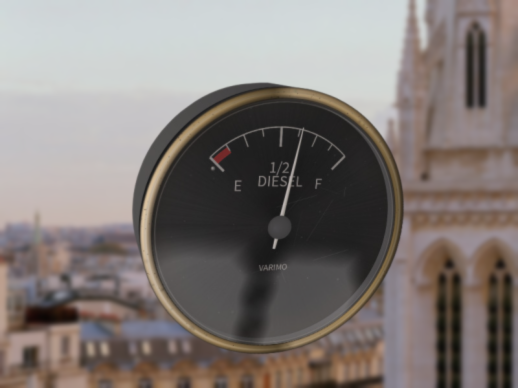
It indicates 0.625
